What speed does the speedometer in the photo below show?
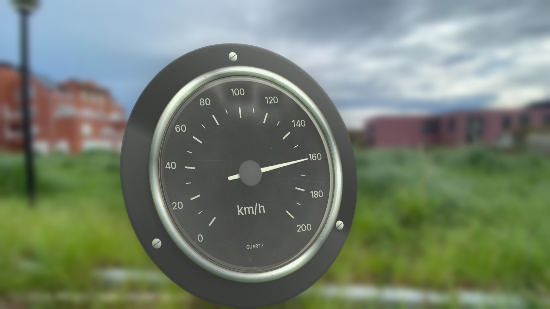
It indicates 160 km/h
